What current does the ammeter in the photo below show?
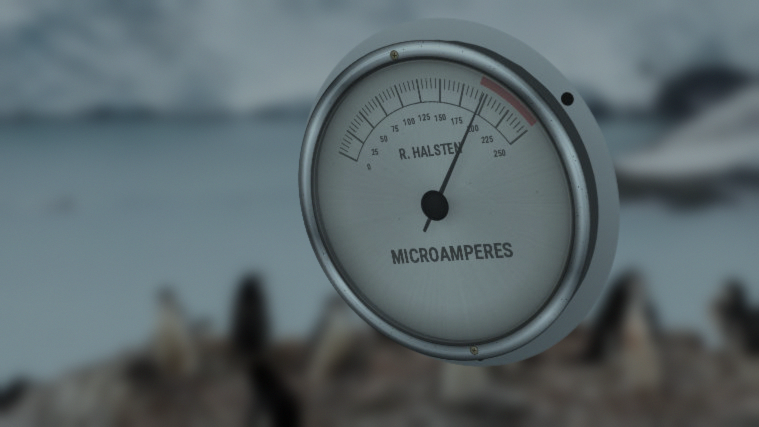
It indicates 200 µA
